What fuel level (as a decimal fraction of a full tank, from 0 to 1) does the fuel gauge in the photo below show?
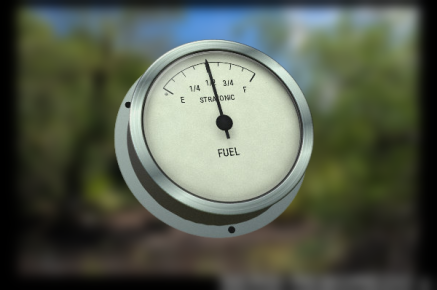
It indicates 0.5
